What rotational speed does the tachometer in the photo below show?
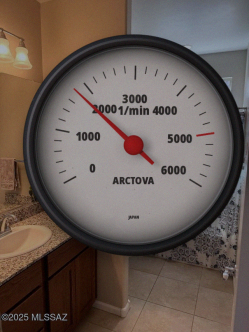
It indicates 1800 rpm
